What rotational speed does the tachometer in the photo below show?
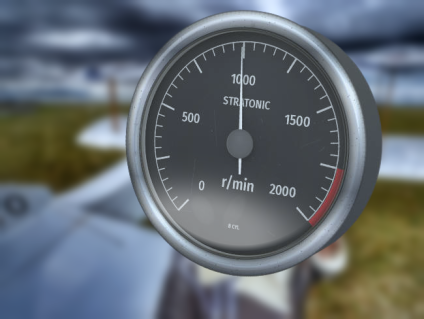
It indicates 1000 rpm
